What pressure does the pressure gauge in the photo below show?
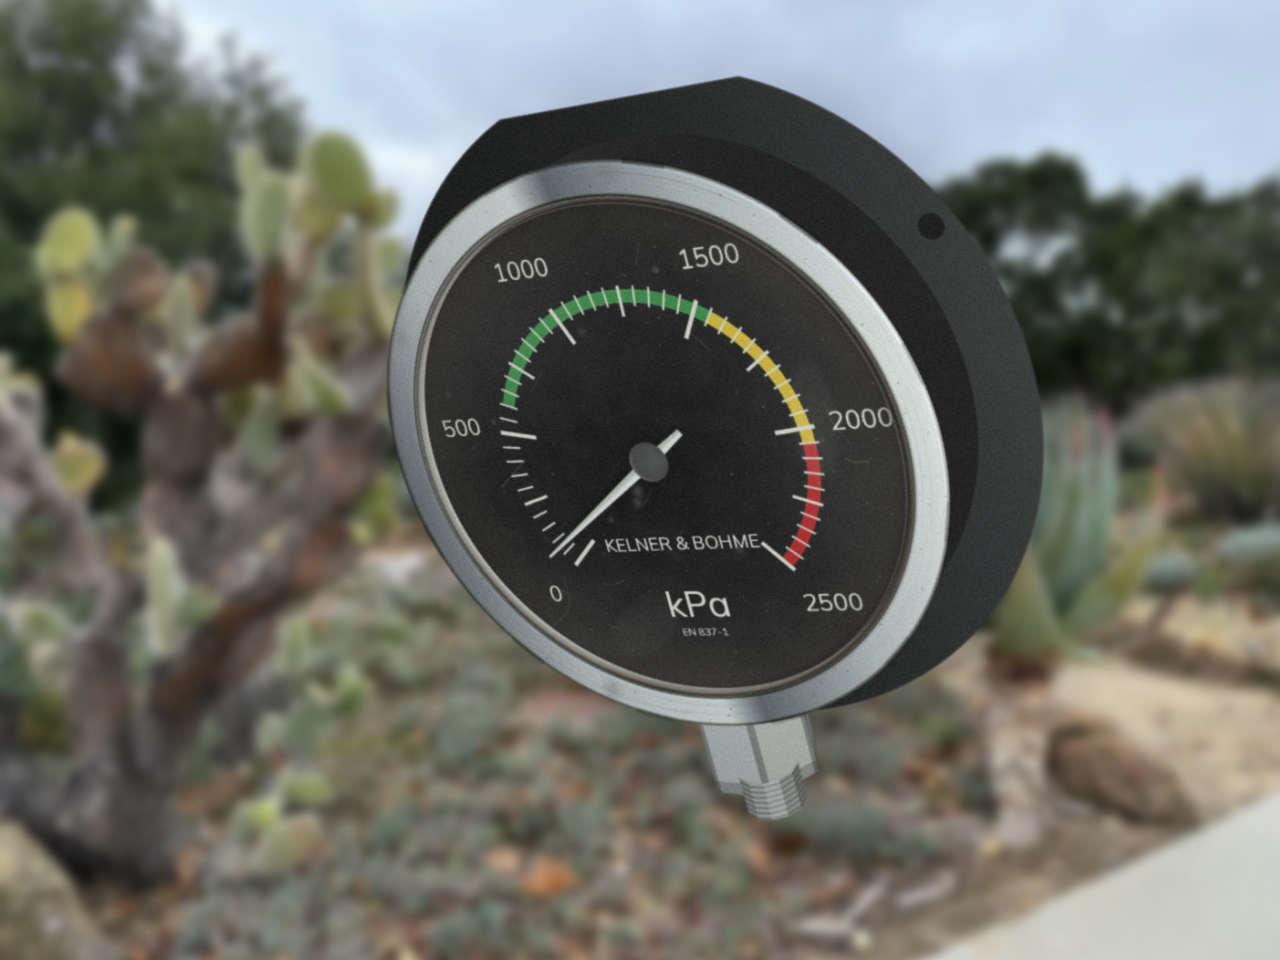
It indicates 75 kPa
